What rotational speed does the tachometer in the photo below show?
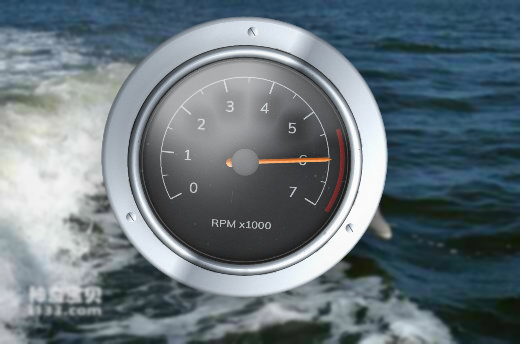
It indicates 6000 rpm
